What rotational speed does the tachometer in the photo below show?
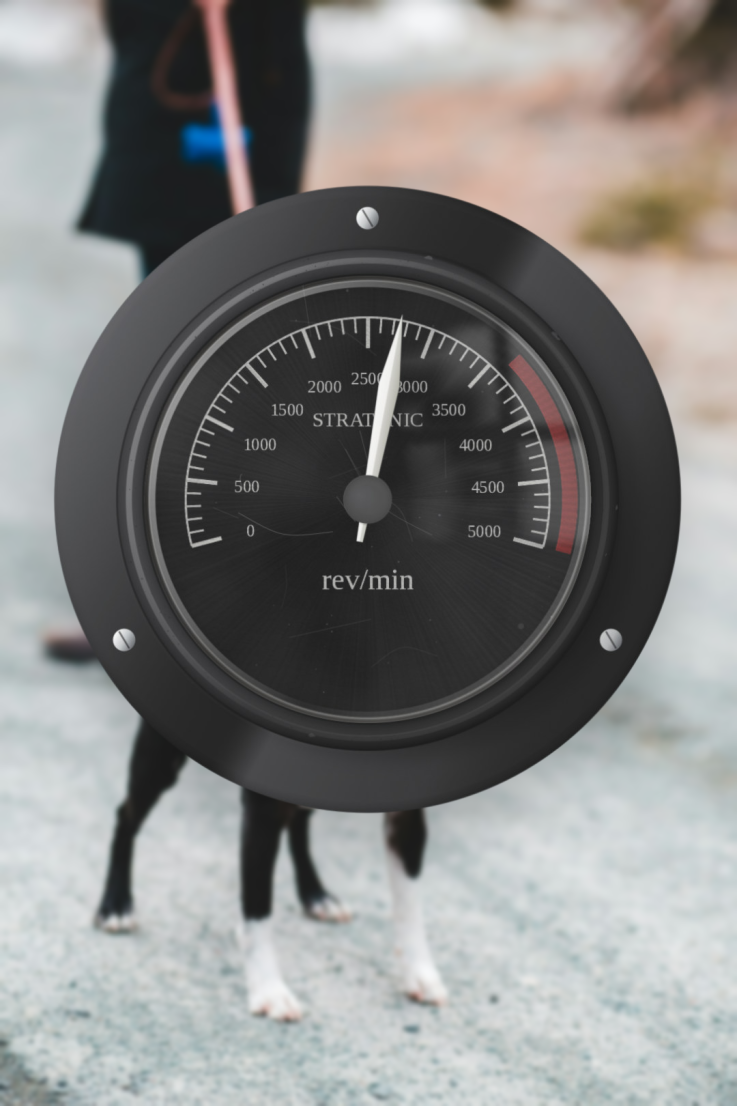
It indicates 2750 rpm
